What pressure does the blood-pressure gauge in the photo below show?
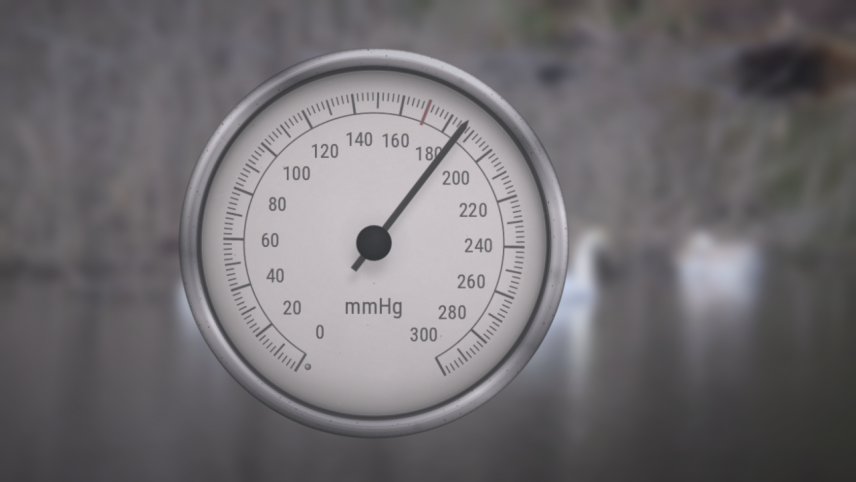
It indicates 186 mmHg
